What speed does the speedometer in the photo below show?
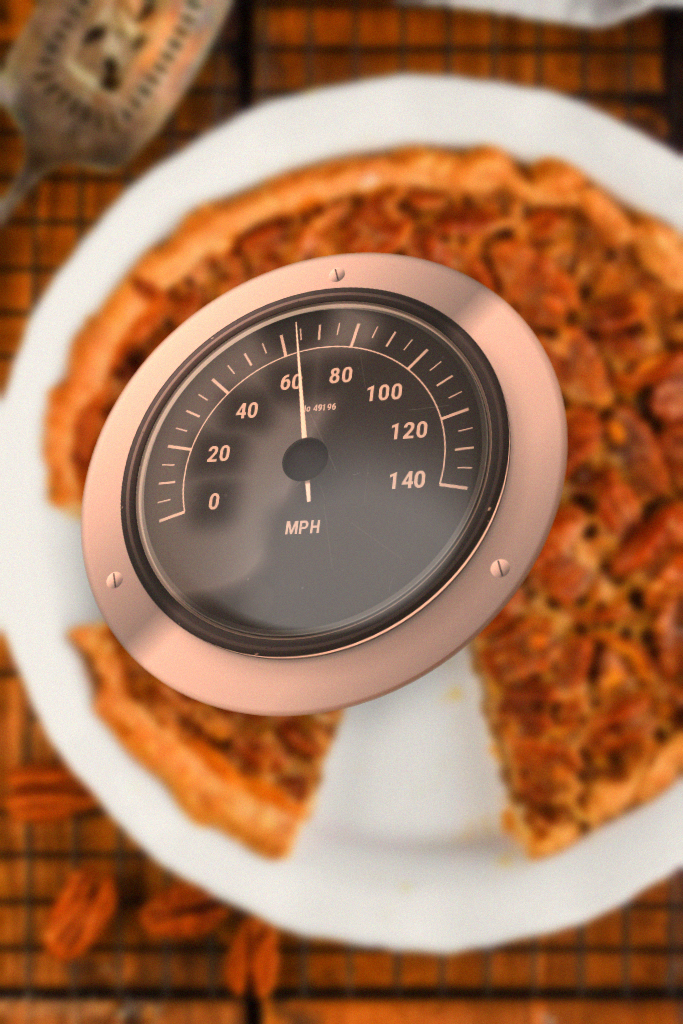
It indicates 65 mph
